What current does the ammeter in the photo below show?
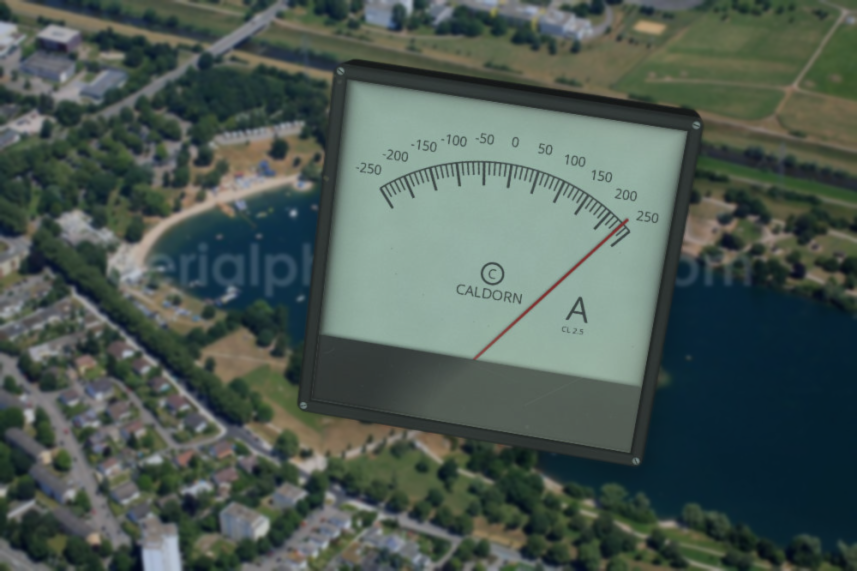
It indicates 230 A
